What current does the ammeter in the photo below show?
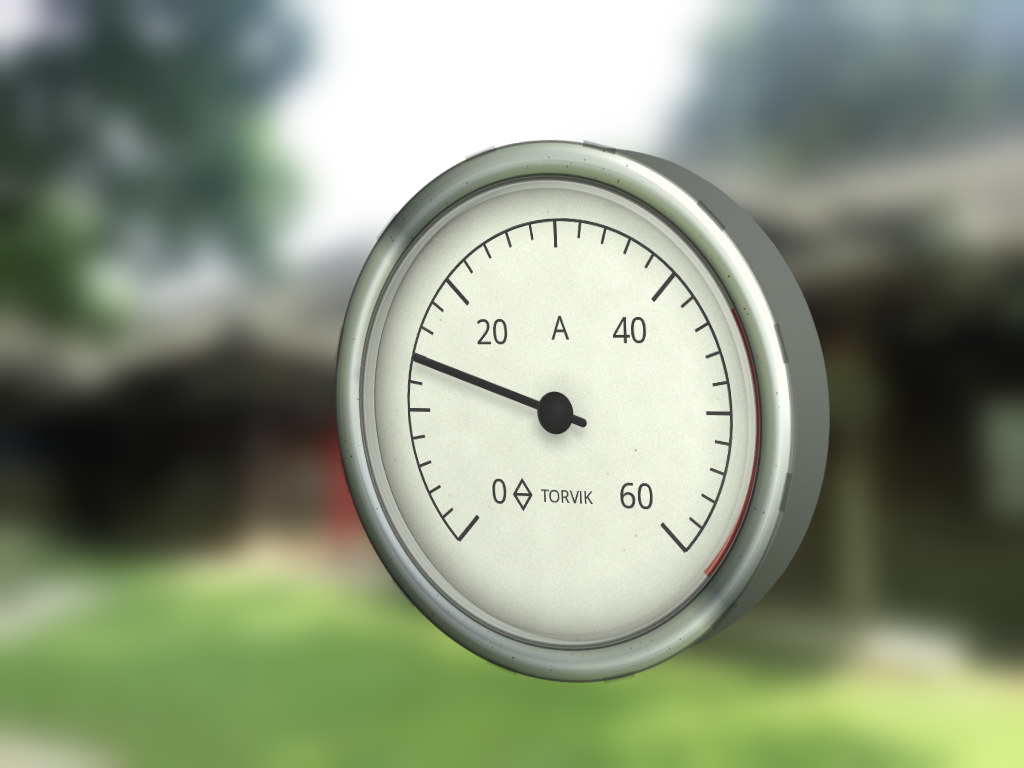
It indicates 14 A
